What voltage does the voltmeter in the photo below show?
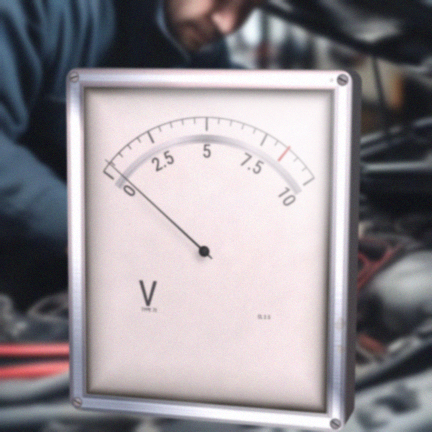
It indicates 0.5 V
